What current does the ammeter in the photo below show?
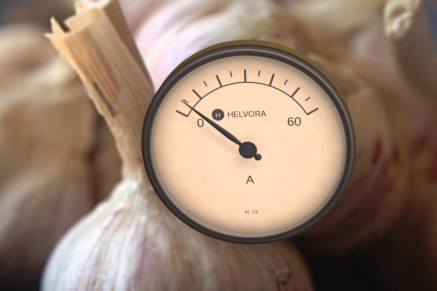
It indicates 5 A
